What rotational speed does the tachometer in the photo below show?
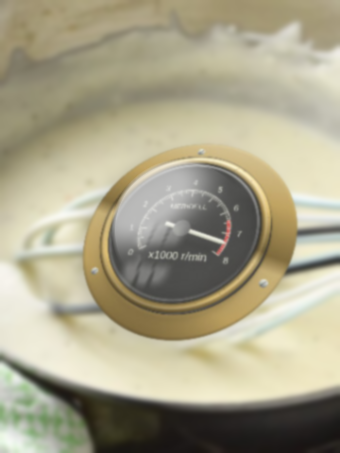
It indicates 7500 rpm
